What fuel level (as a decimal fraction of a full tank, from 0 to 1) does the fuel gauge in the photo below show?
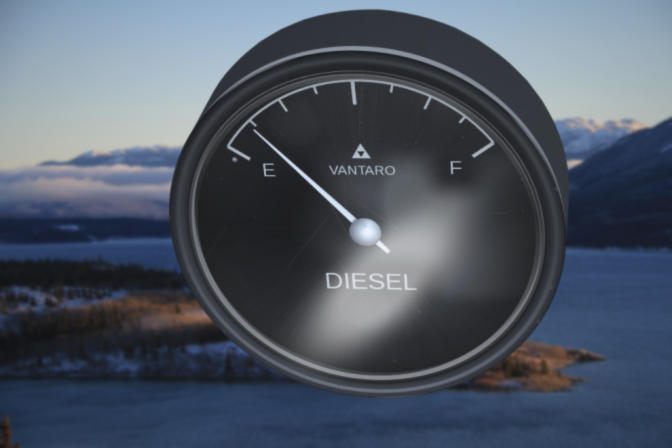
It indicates 0.125
